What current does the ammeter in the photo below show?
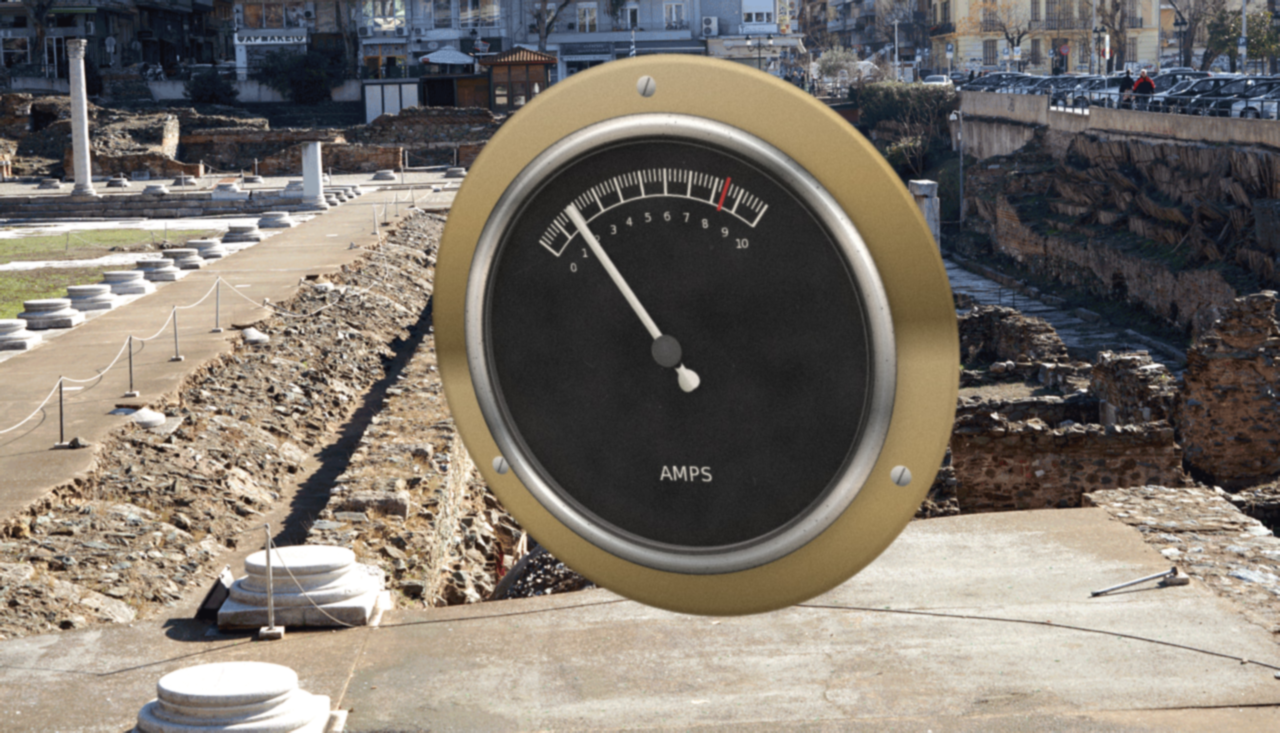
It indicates 2 A
